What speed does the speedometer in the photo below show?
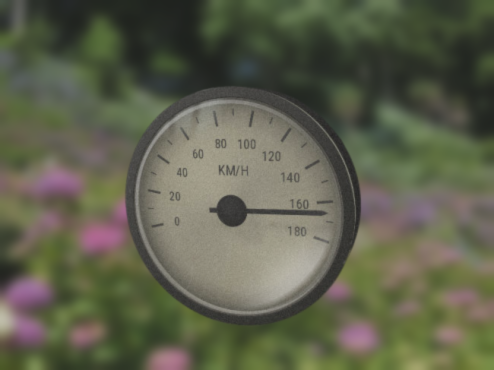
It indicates 165 km/h
